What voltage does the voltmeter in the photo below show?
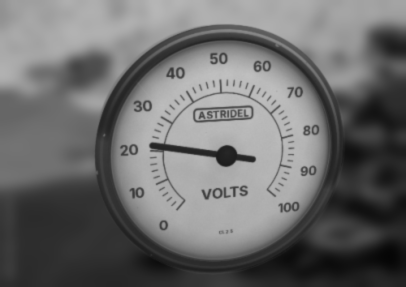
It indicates 22 V
